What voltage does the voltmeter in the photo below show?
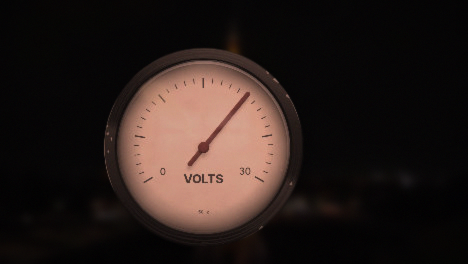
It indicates 20 V
